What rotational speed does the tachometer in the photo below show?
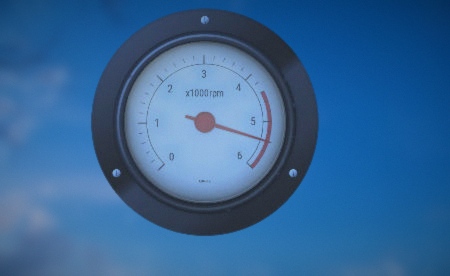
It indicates 5400 rpm
